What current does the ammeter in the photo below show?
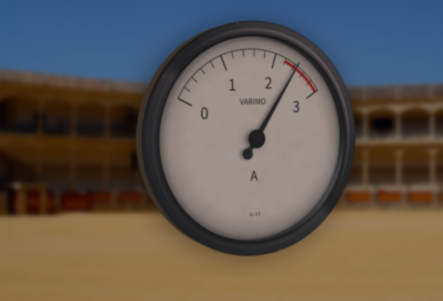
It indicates 2.4 A
